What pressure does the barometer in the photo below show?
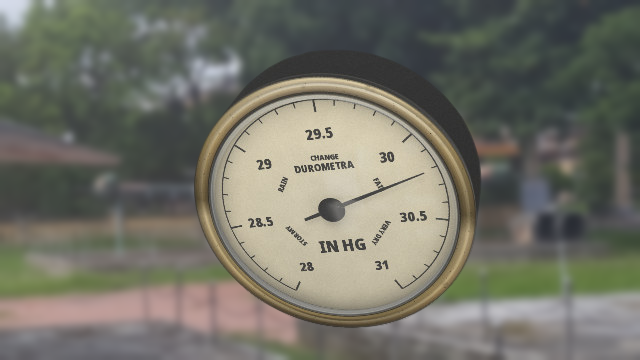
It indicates 30.2 inHg
